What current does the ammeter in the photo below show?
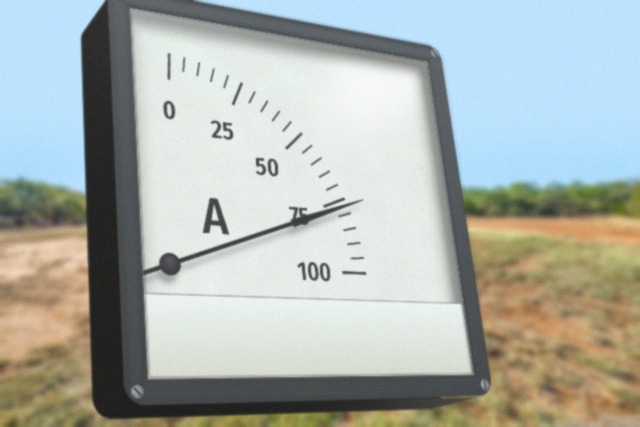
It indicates 77.5 A
